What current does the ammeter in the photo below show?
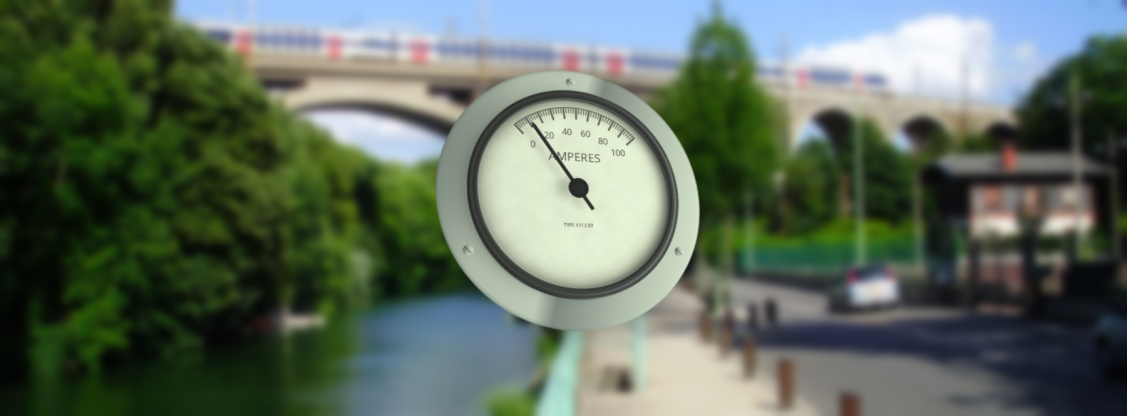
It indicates 10 A
